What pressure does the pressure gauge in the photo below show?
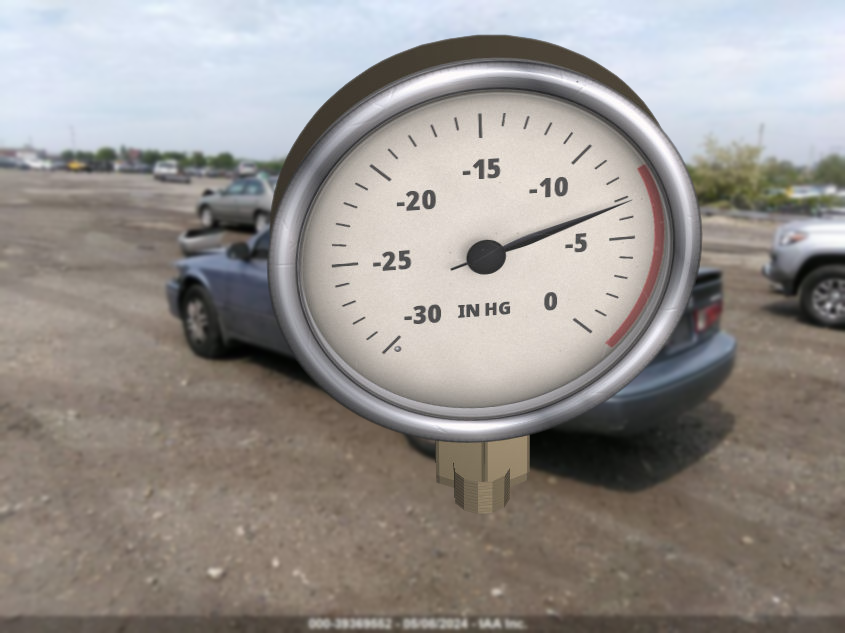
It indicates -7 inHg
